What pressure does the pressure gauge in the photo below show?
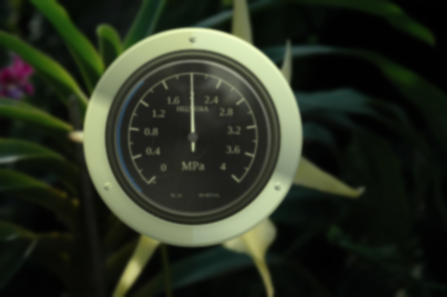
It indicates 2 MPa
